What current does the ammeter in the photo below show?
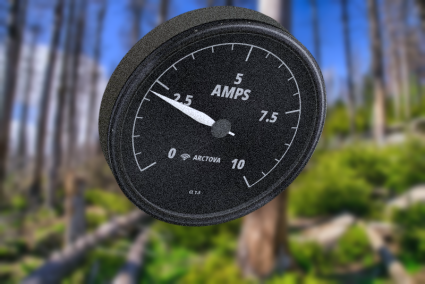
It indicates 2.25 A
